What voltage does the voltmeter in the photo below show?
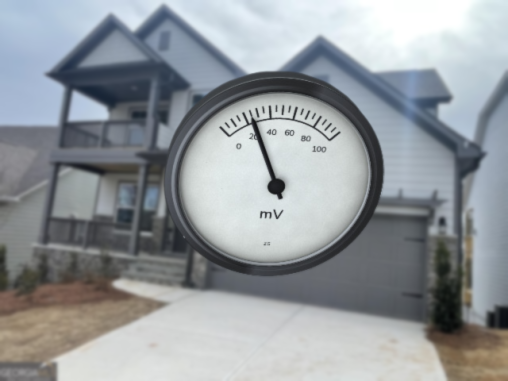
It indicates 25 mV
